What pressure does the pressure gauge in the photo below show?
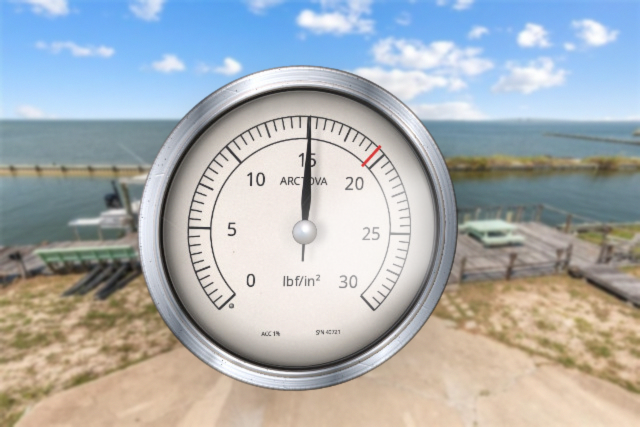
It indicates 15 psi
